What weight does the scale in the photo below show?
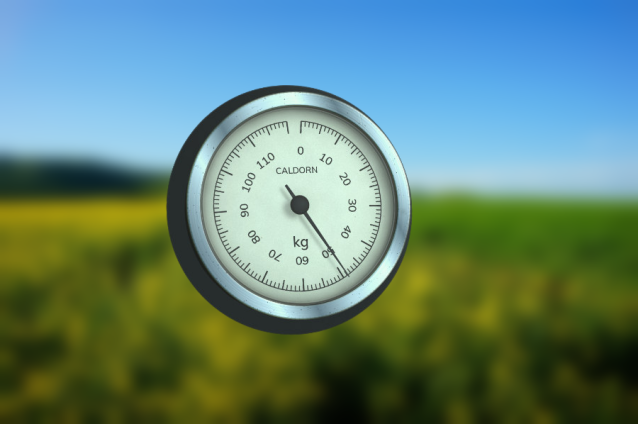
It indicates 49 kg
